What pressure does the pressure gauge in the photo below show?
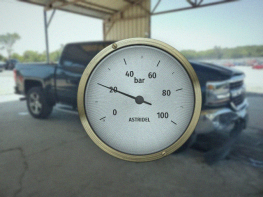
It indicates 20 bar
